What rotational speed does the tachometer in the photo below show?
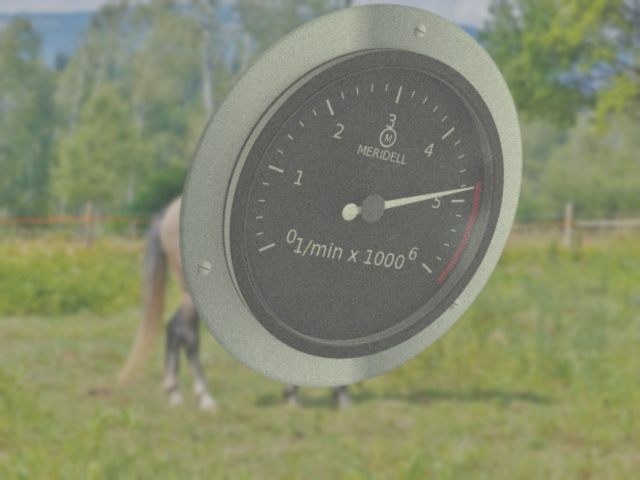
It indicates 4800 rpm
